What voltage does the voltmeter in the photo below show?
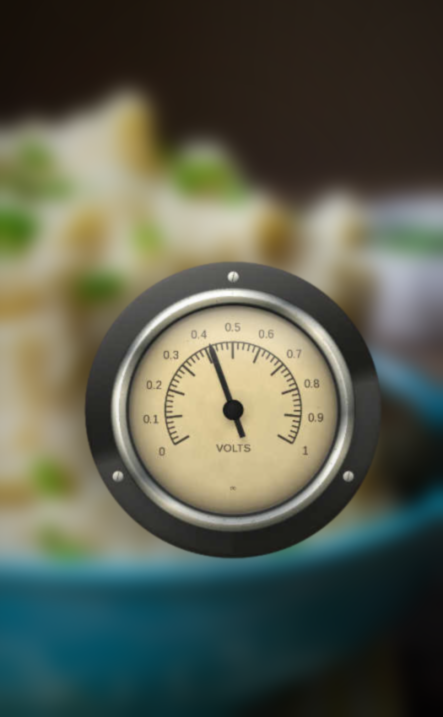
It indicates 0.42 V
